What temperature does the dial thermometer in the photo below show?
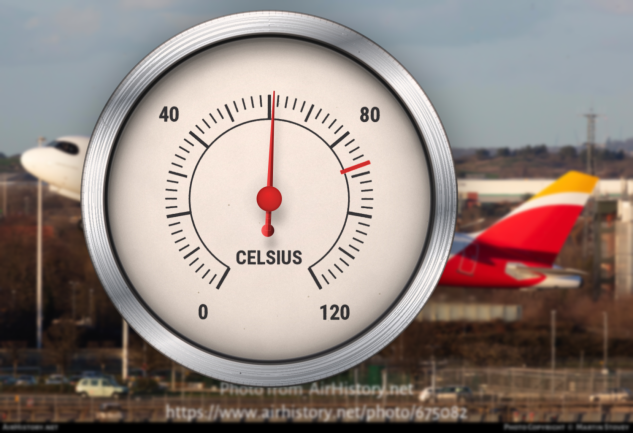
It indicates 61 °C
